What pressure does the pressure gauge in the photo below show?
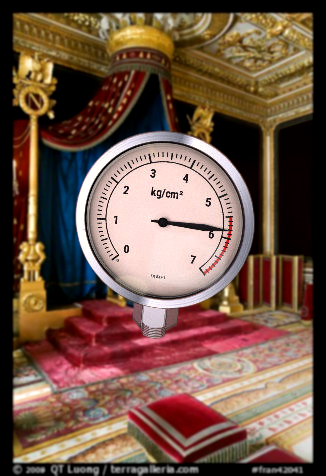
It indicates 5.8 kg/cm²
